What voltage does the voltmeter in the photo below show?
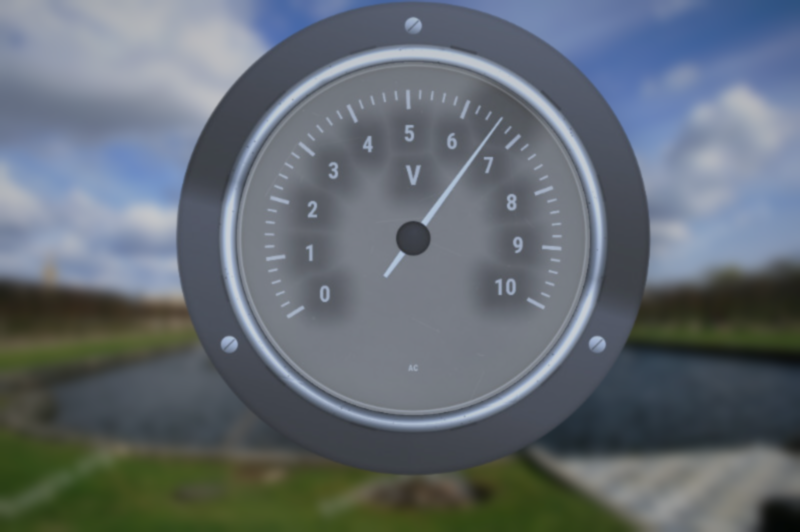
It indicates 6.6 V
